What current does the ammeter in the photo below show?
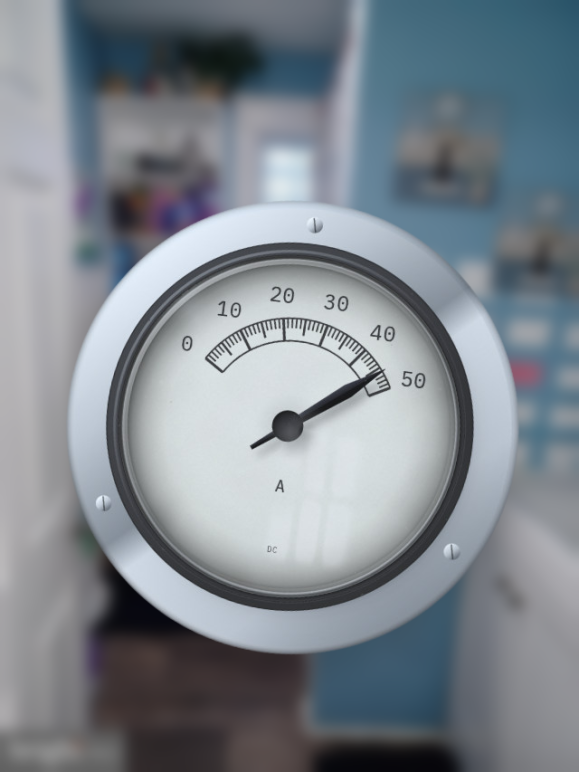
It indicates 46 A
